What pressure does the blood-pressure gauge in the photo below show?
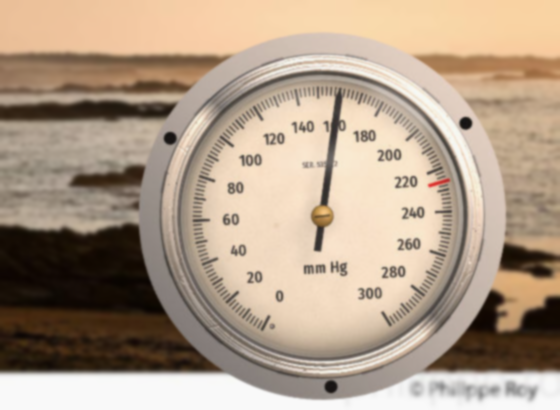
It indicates 160 mmHg
